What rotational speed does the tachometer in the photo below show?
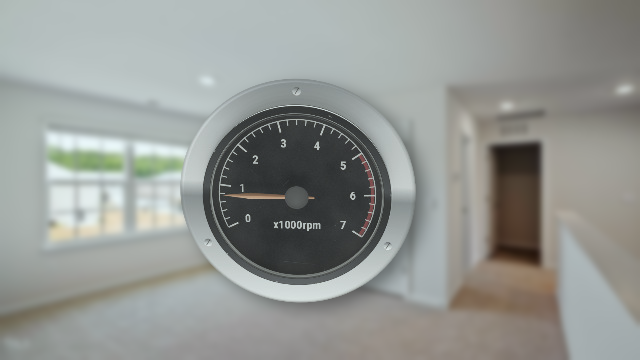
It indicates 800 rpm
